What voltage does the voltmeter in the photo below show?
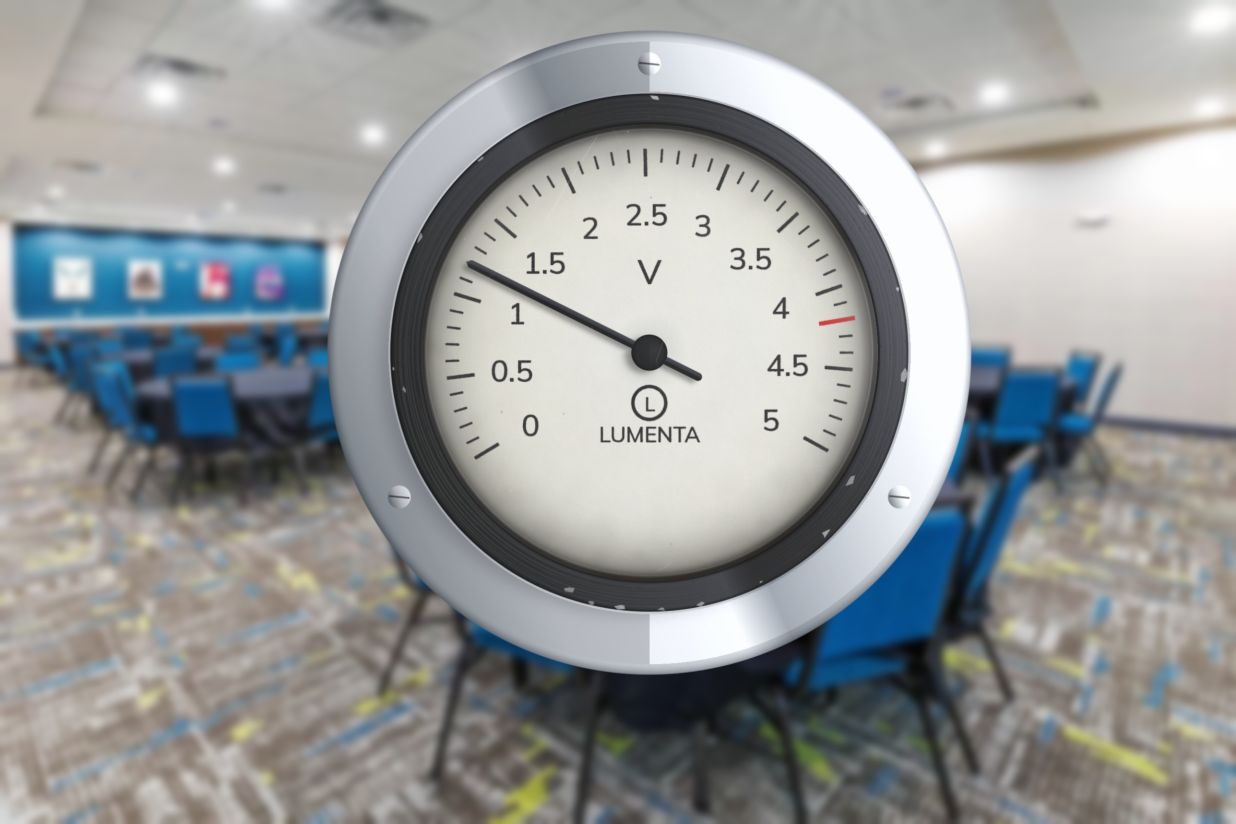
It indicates 1.2 V
